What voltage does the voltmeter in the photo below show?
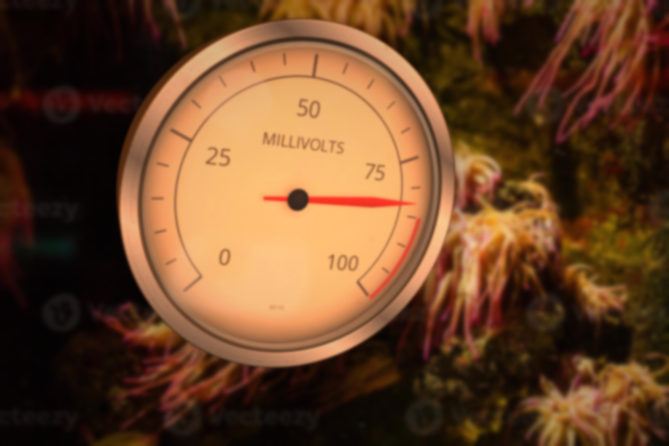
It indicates 82.5 mV
